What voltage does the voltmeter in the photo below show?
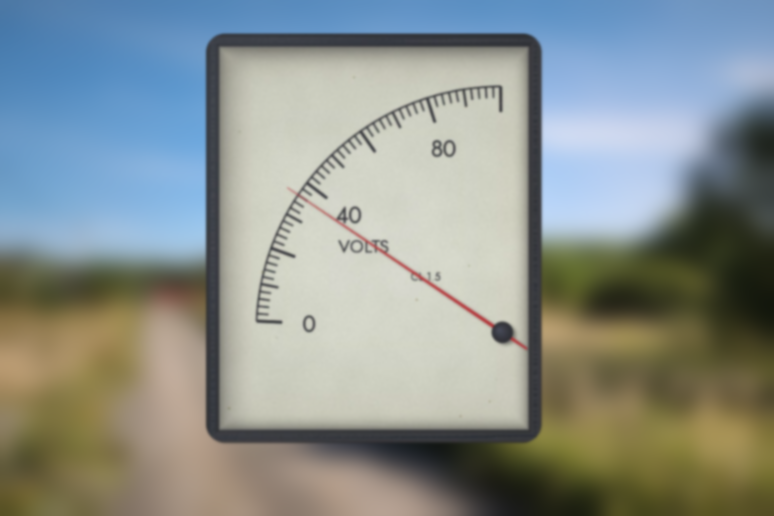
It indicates 36 V
